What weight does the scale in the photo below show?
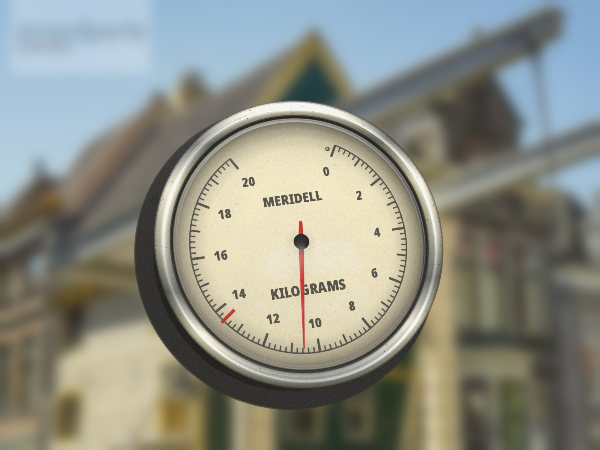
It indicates 10.6 kg
